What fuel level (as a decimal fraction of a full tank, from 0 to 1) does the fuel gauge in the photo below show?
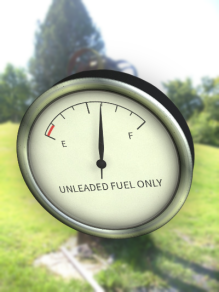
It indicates 0.625
